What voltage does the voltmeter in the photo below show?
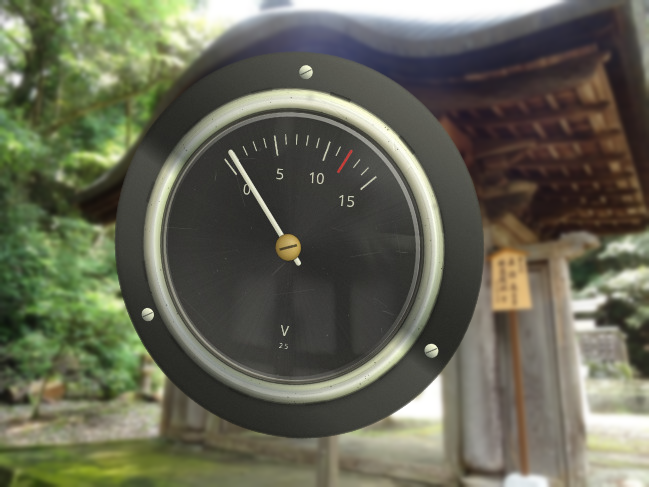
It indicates 1 V
